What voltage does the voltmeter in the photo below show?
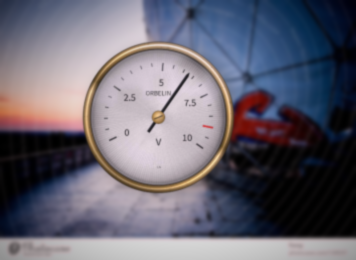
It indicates 6.25 V
